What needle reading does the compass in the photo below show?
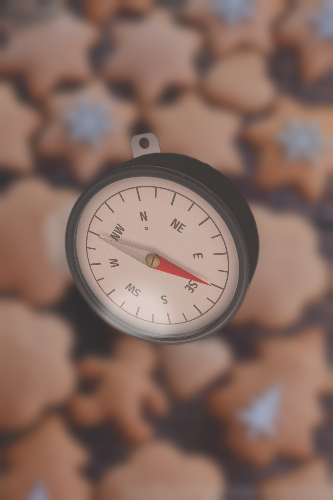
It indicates 120 °
